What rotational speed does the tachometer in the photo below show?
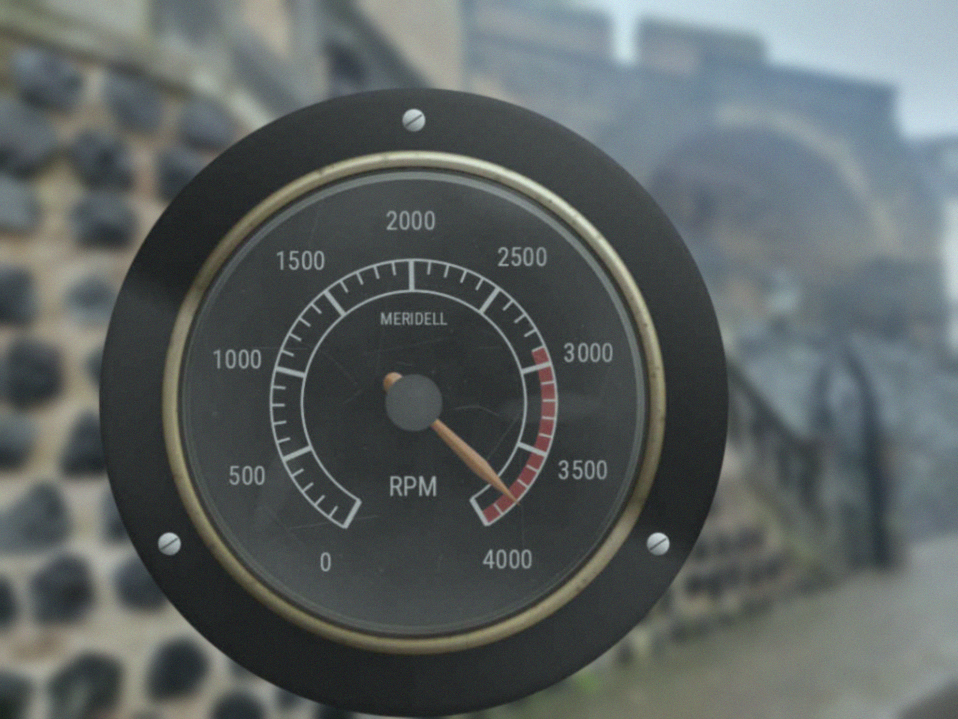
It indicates 3800 rpm
